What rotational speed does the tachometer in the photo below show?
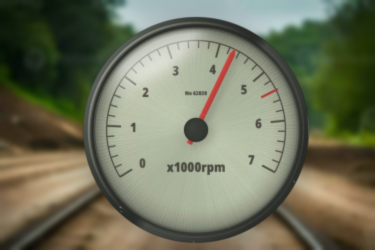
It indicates 4300 rpm
